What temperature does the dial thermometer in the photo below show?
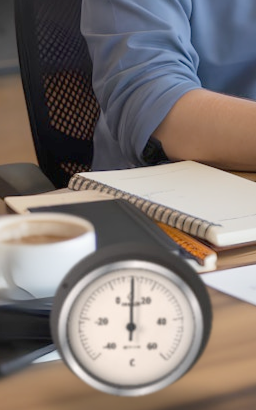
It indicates 10 °C
